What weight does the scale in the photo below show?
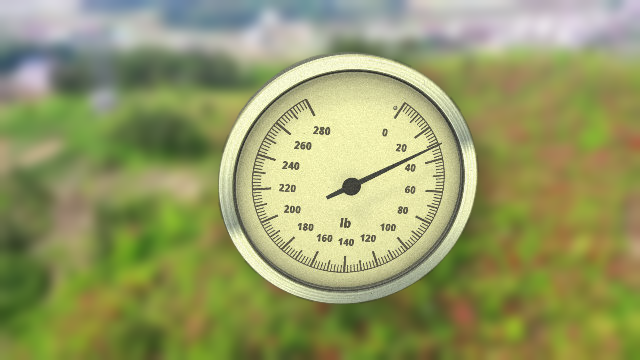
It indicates 30 lb
